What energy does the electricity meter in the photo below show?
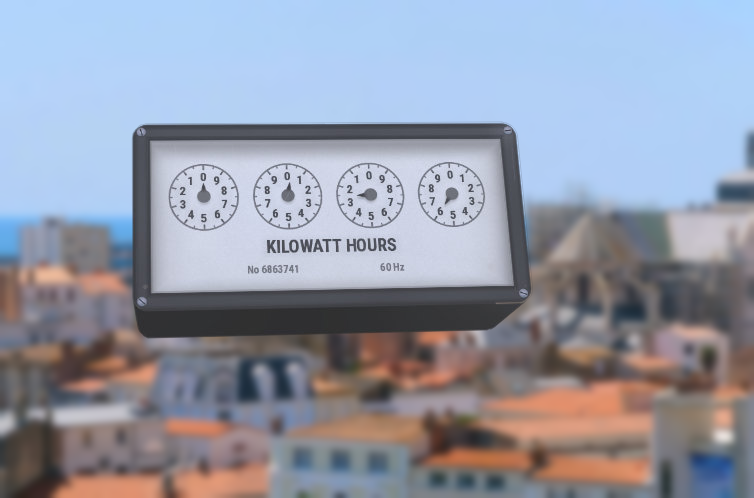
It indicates 26 kWh
